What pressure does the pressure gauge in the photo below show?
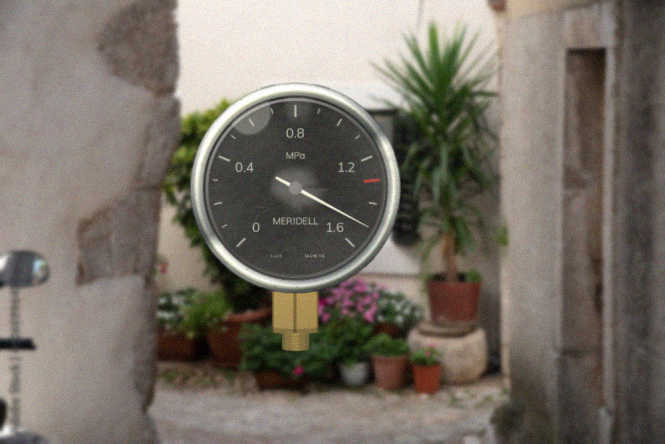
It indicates 1.5 MPa
